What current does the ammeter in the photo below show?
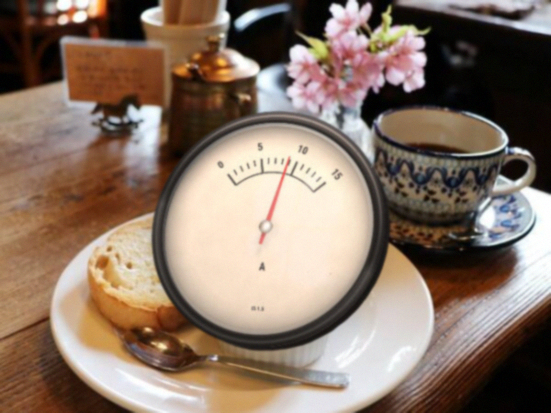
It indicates 9 A
